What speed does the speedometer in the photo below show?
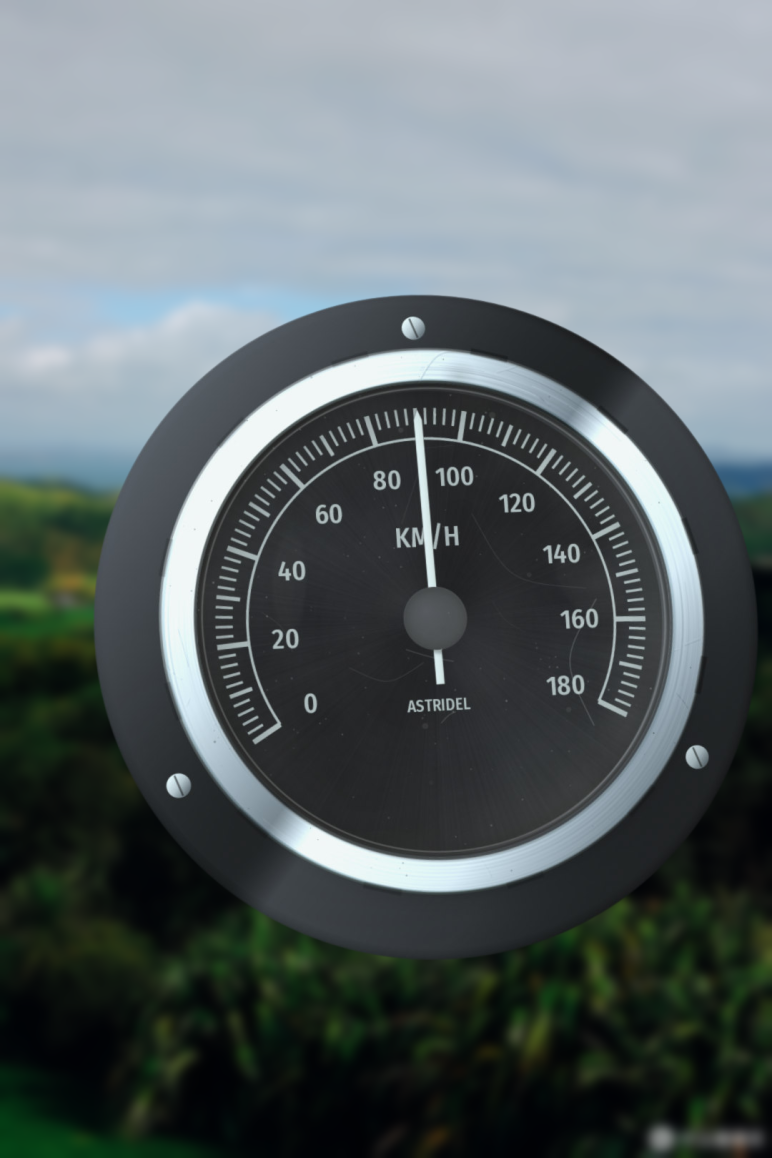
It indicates 90 km/h
